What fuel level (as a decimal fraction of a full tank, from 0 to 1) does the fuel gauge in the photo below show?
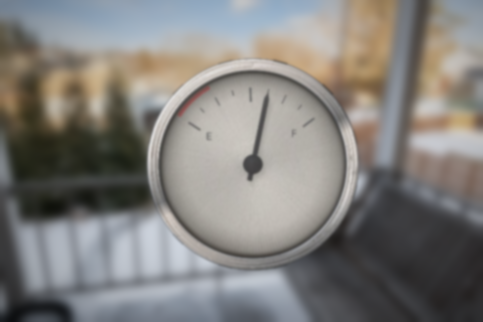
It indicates 0.625
